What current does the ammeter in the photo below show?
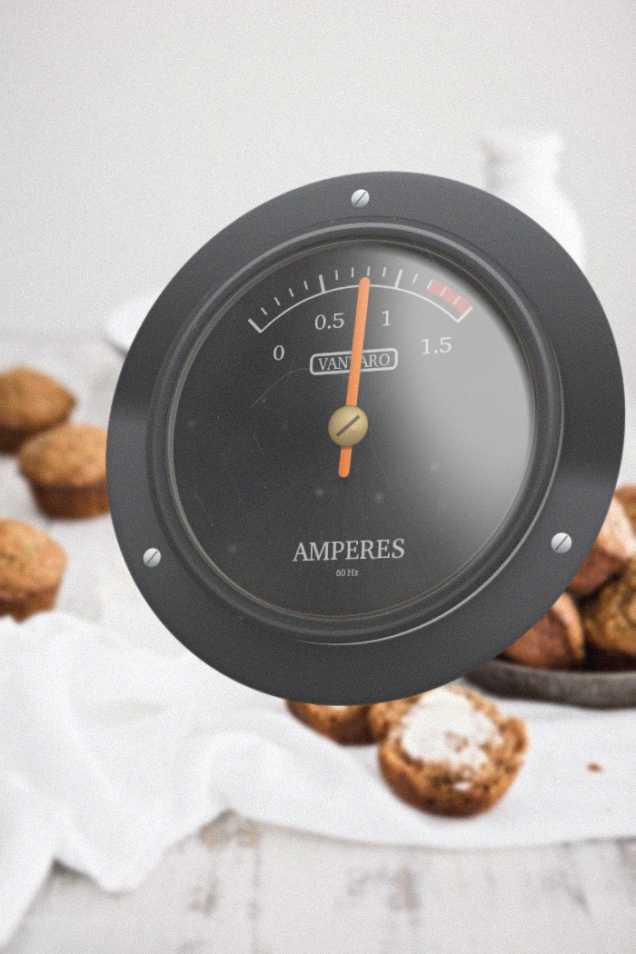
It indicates 0.8 A
